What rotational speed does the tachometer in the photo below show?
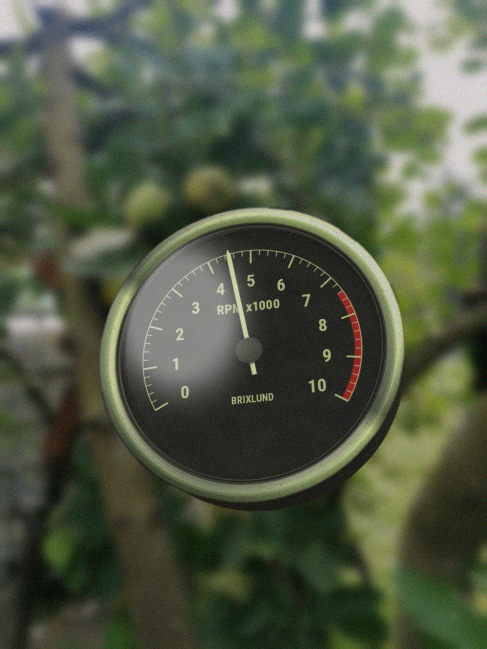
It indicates 4500 rpm
